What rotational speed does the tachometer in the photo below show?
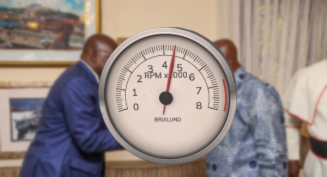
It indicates 4500 rpm
